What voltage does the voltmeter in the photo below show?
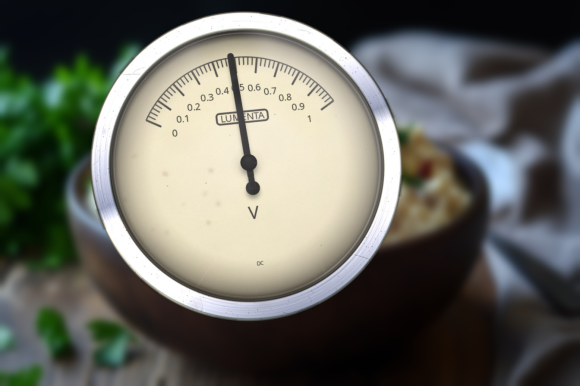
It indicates 0.48 V
